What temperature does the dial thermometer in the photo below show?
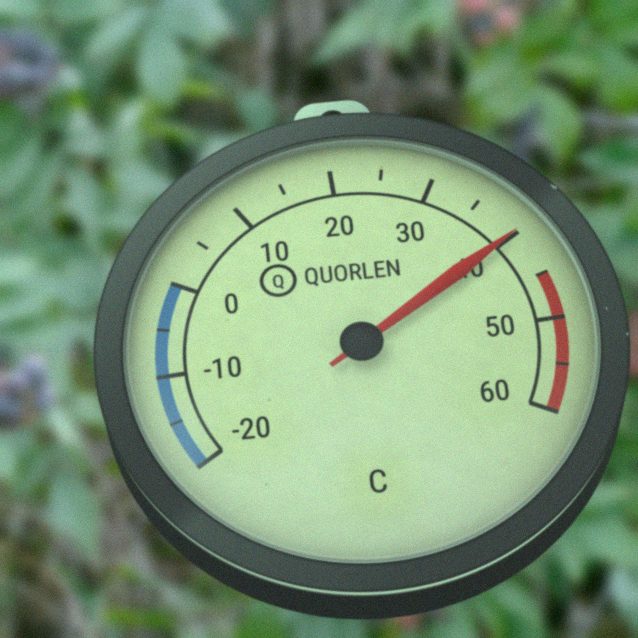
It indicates 40 °C
